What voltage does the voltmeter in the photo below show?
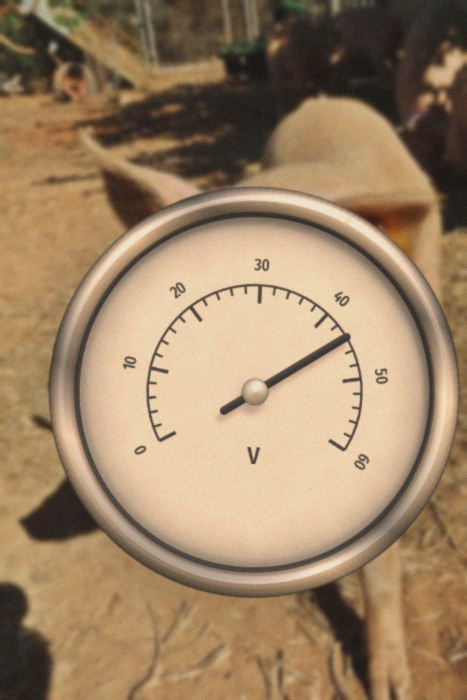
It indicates 44 V
